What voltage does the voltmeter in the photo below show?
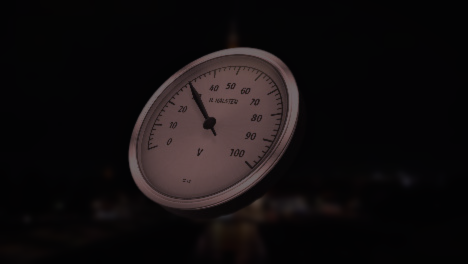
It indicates 30 V
